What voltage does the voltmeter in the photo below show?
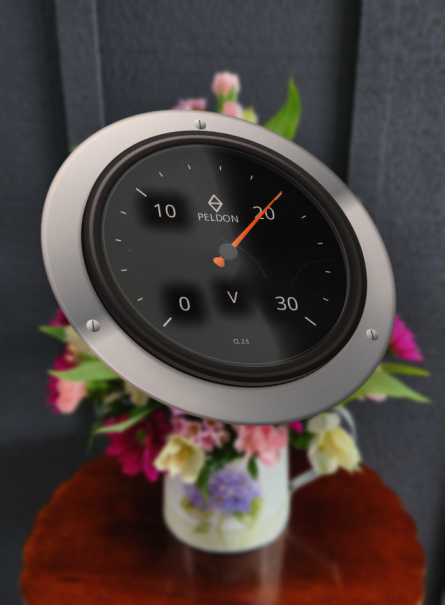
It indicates 20 V
